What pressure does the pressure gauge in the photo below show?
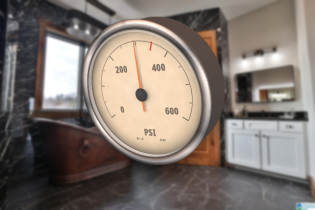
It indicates 300 psi
